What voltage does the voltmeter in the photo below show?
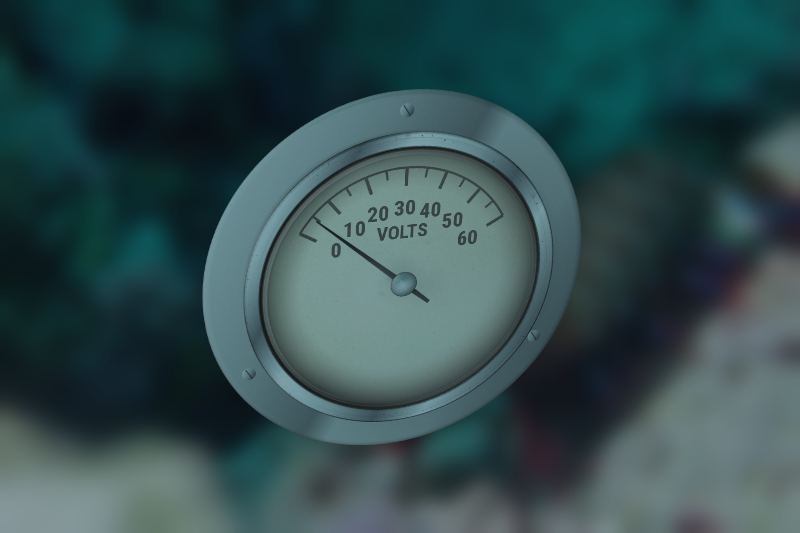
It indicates 5 V
